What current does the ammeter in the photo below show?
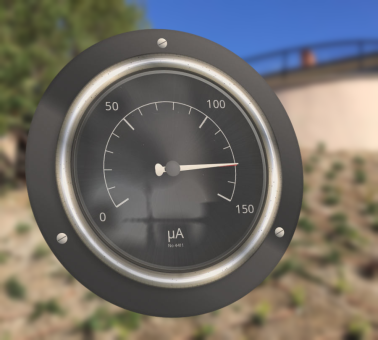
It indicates 130 µA
